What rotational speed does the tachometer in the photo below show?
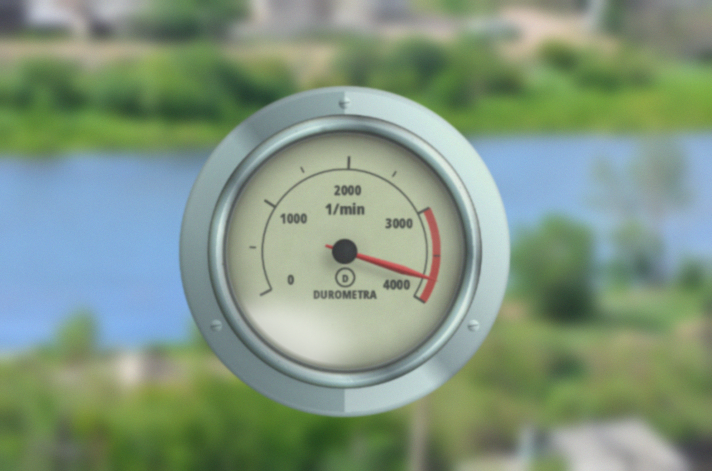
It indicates 3750 rpm
